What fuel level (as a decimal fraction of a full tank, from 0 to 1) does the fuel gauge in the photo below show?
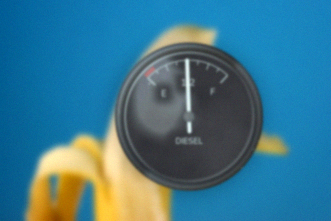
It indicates 0.5
